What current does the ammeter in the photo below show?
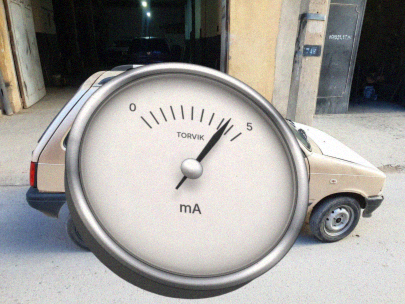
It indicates 4.25 mA
